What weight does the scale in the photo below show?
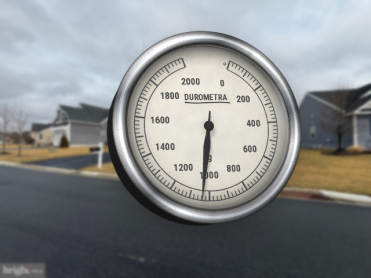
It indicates 1040 g
